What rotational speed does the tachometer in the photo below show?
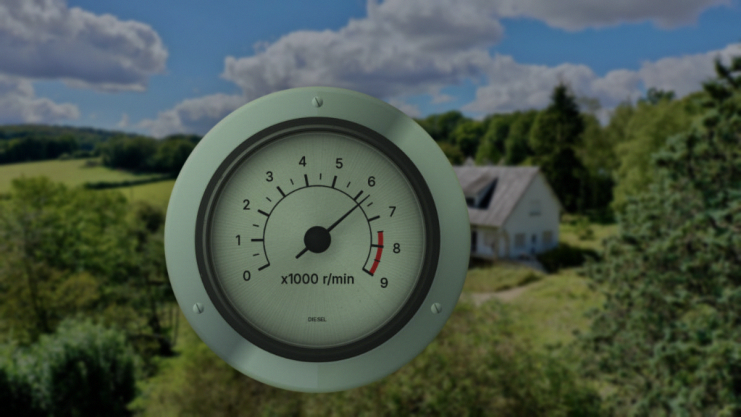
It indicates 6250 rpm
